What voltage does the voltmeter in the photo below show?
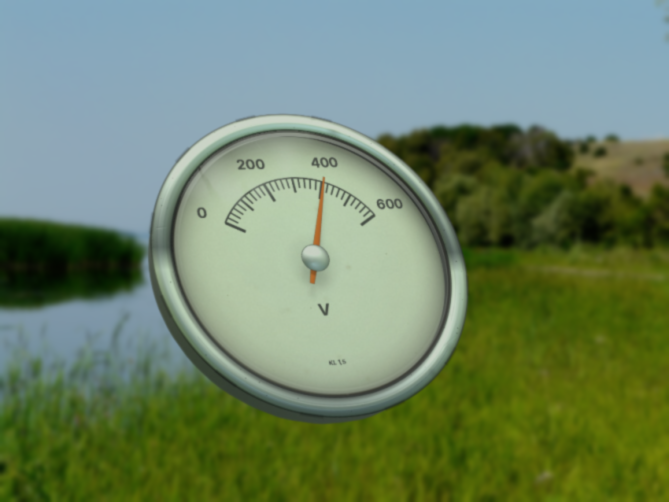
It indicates 400 V
